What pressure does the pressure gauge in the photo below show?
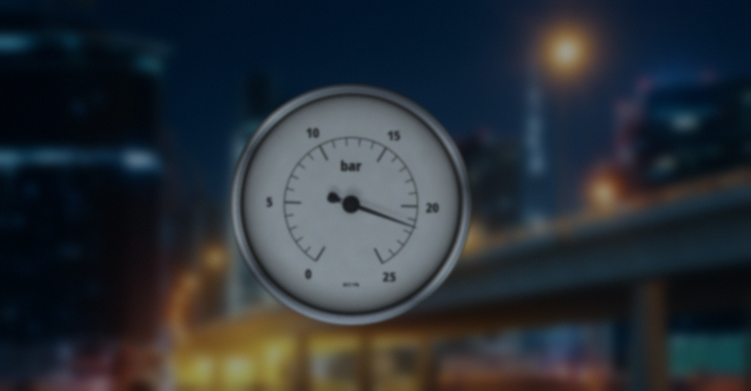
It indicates 21.5 bar
